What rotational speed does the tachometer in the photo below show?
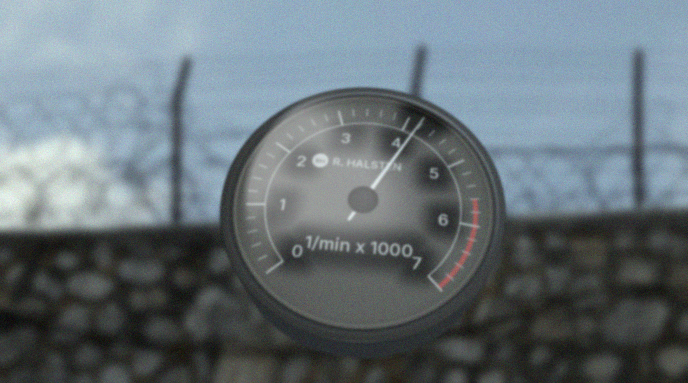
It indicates 4200 rpm
